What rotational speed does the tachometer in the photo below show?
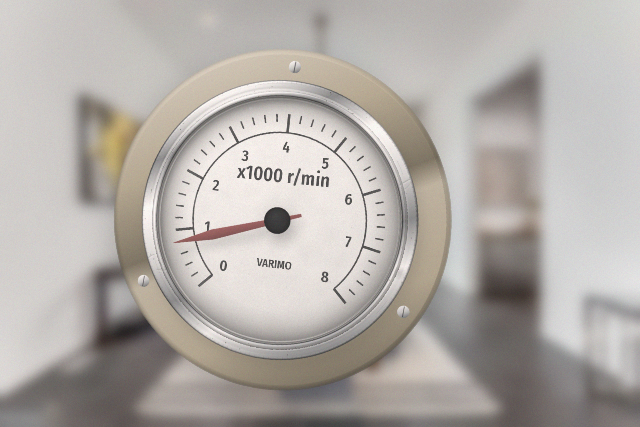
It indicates 800 rpm
